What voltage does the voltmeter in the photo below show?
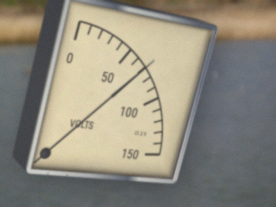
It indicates 70 V
